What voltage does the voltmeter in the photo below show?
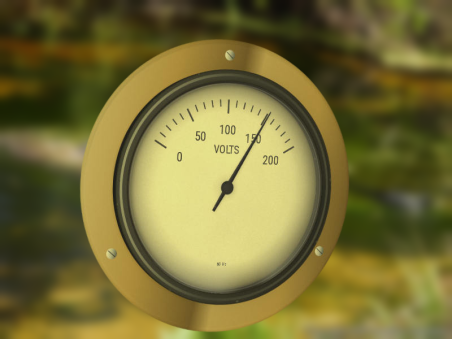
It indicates 150 V
